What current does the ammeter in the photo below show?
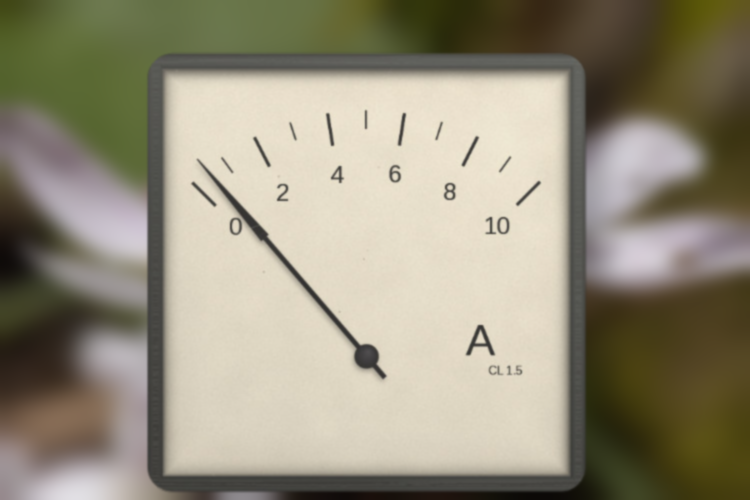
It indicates 0.5 A
